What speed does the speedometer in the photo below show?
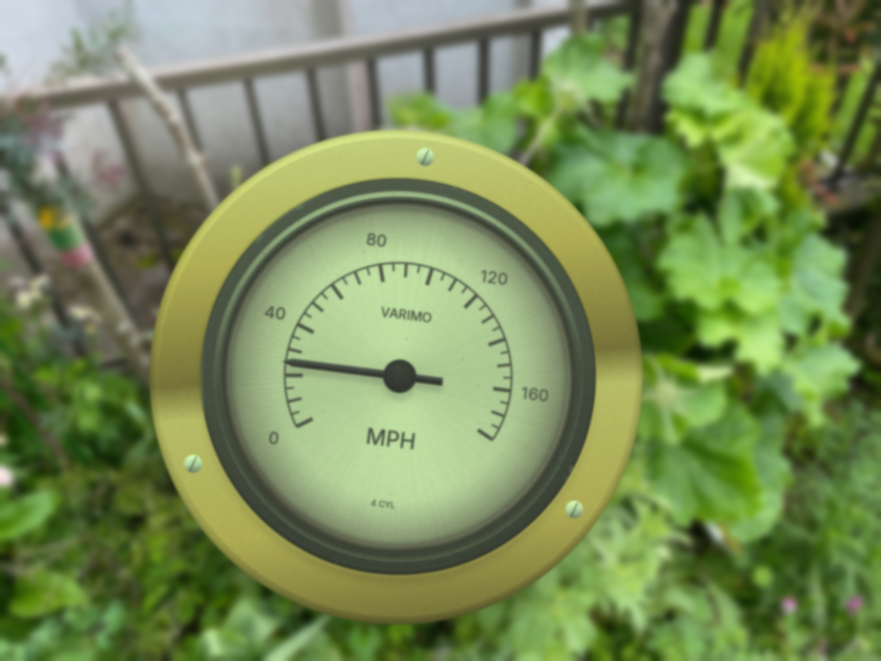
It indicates 25 mph
